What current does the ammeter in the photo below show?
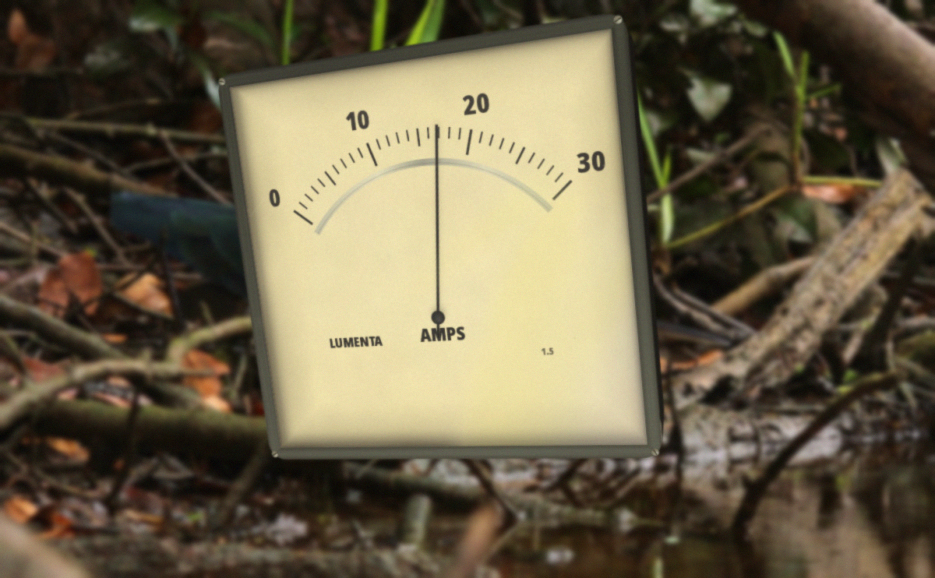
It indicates 17 A
